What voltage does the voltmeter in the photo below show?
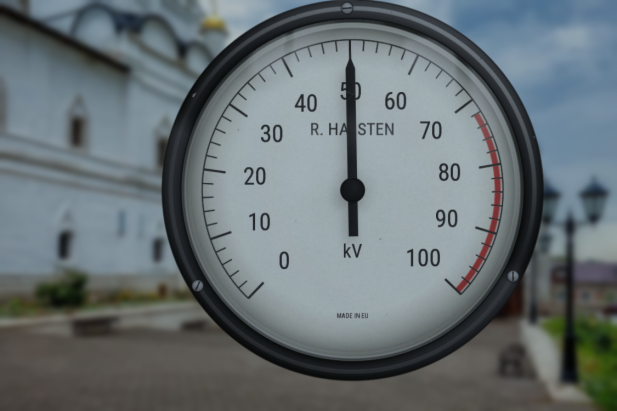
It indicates 50 kV
